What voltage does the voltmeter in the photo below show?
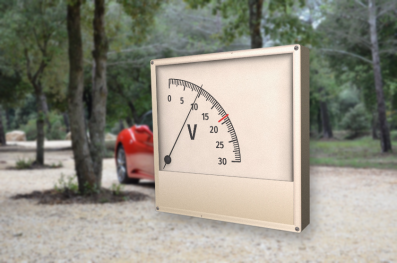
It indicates 10 V
